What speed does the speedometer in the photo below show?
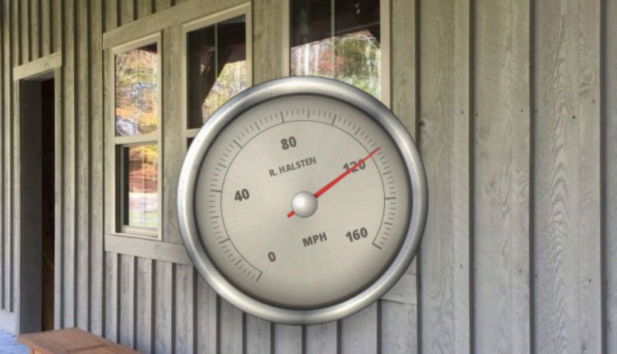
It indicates 120 mph
